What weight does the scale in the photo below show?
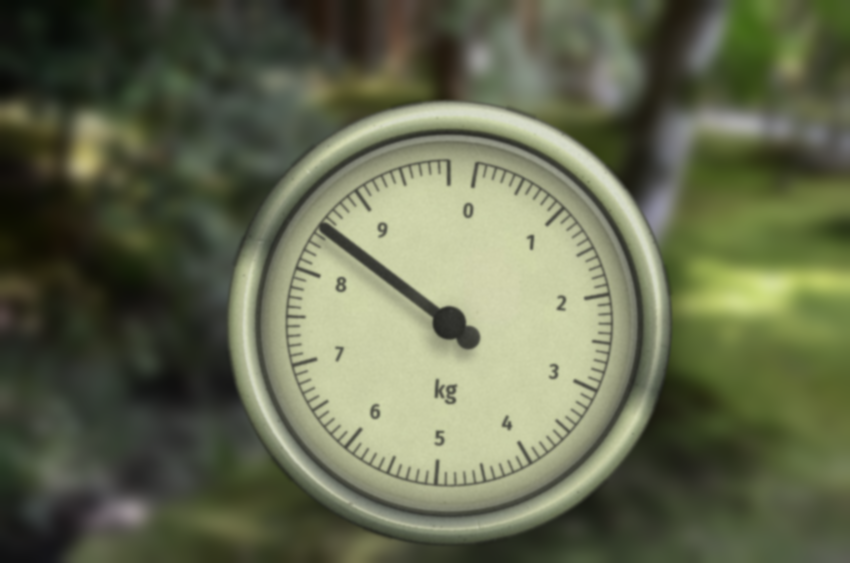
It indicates 8.5 kg
